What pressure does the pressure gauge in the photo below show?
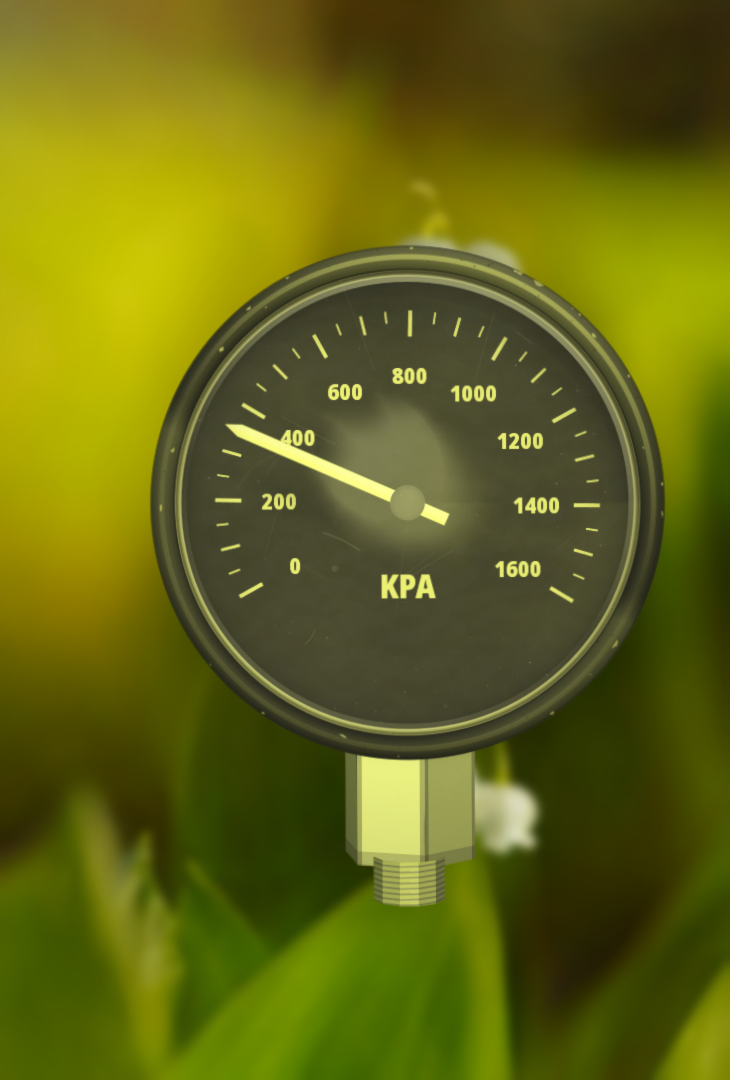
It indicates 350 kPa
